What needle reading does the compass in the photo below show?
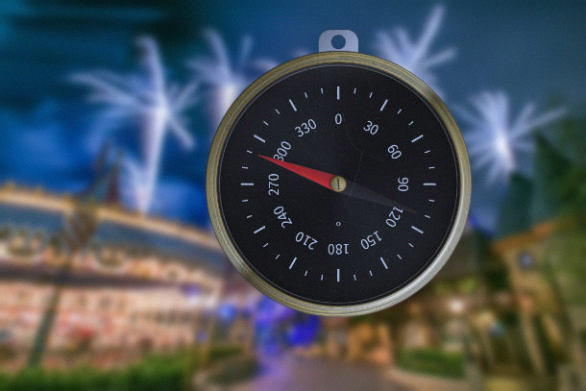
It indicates 290 °
